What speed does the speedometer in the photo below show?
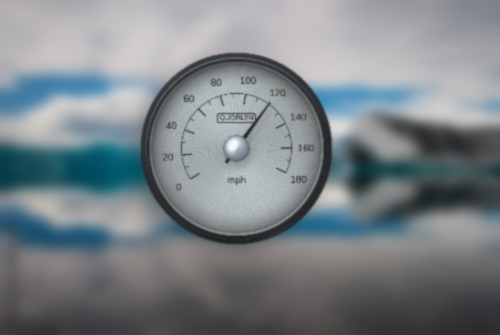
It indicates 120 mph
